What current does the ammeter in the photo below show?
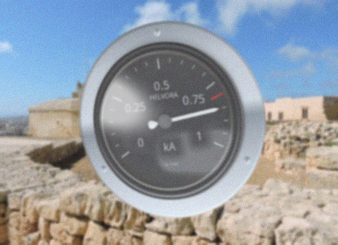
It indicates 0.85 kA
